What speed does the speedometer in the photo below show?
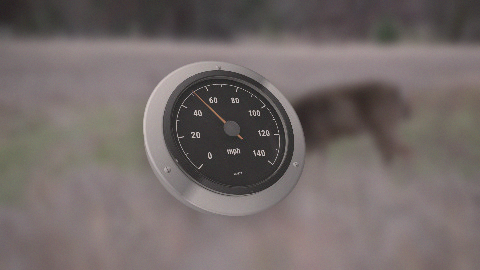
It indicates 50 mph
